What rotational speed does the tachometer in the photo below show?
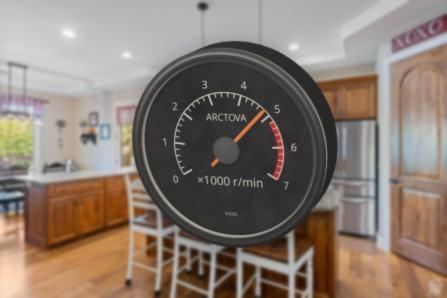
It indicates 4800 rpm
